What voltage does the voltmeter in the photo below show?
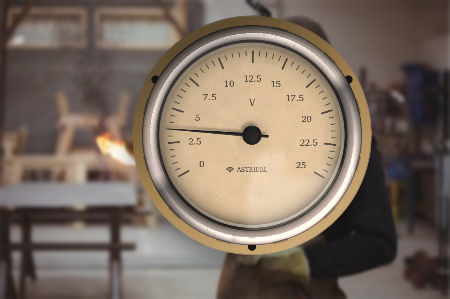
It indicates 3.5 V
